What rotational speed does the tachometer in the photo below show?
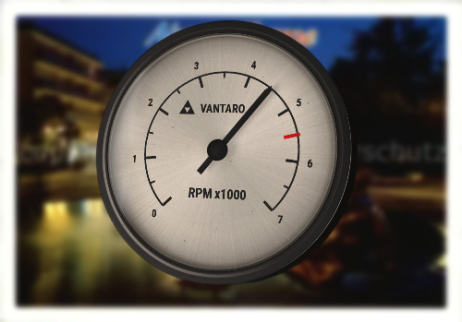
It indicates 4500 rpm
